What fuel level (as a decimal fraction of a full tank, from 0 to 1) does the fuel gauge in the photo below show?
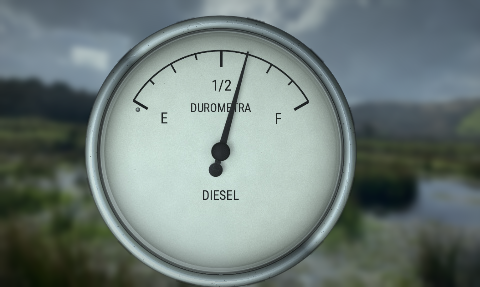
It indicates 0.625
